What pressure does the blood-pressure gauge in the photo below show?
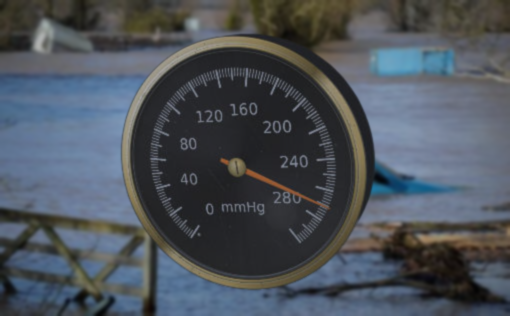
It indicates 270 mmHg
